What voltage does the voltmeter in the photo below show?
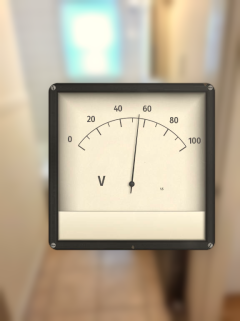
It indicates 55 V
